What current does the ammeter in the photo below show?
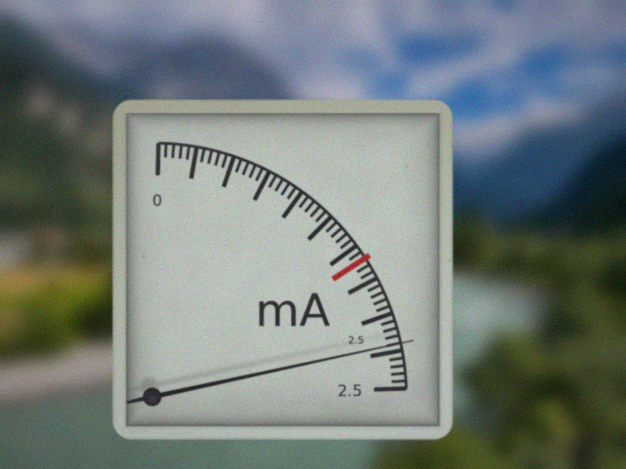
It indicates 2.2 mA
